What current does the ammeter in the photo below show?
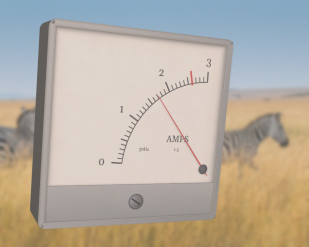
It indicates 1.7 A
